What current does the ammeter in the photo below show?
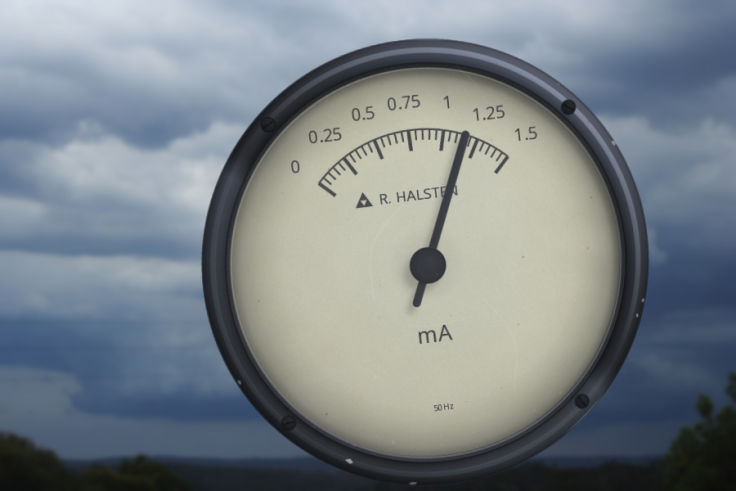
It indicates 1.15 mA
